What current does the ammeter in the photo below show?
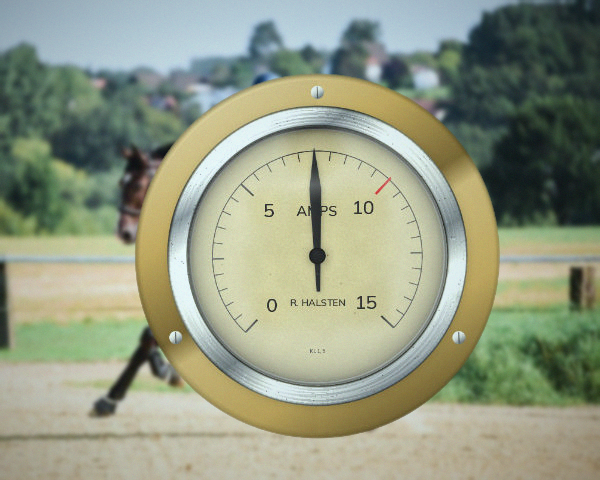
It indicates 7.5 A
